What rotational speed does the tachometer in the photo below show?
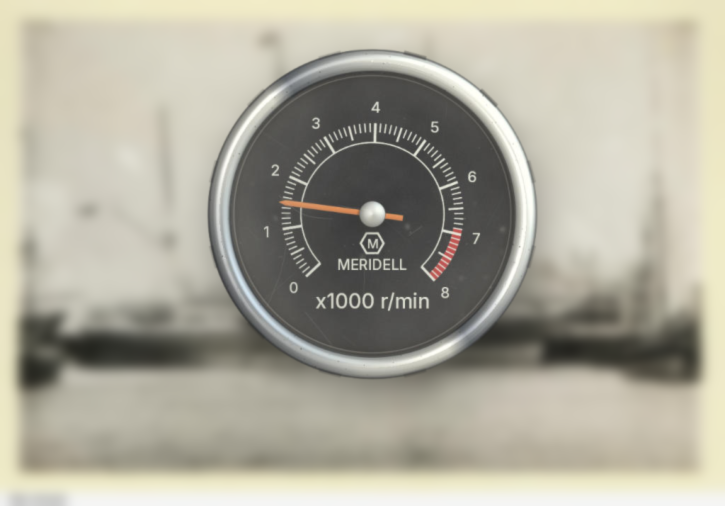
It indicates 1500 rpm
